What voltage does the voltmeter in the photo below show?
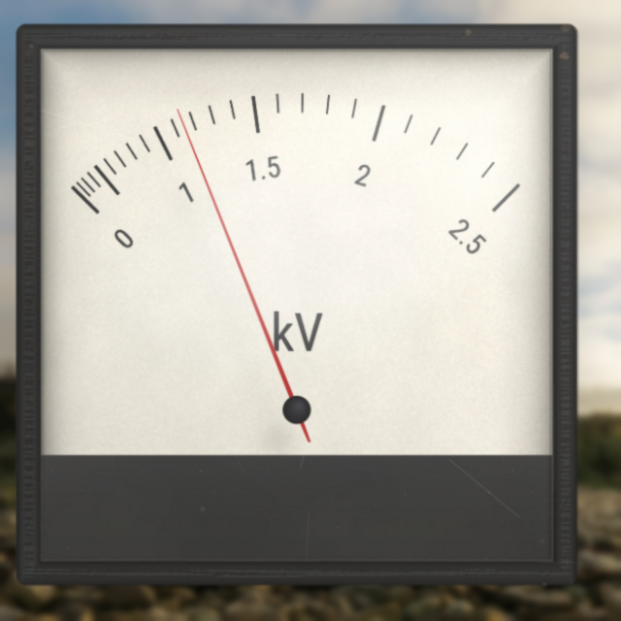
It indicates 1.15 kV
